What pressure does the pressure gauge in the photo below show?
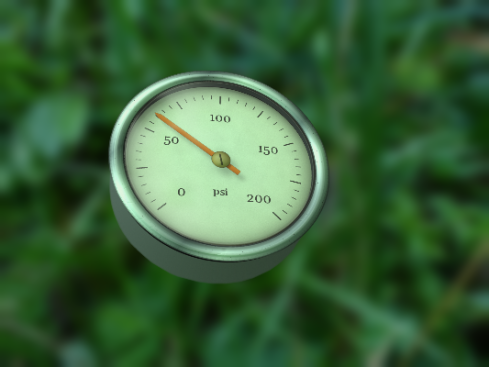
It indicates 60 psi
